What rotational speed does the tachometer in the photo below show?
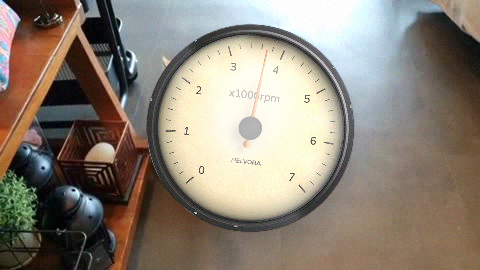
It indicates 3700 rpm
